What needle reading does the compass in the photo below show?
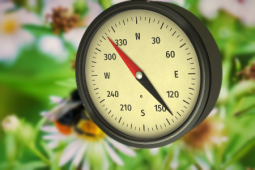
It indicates 320 °
